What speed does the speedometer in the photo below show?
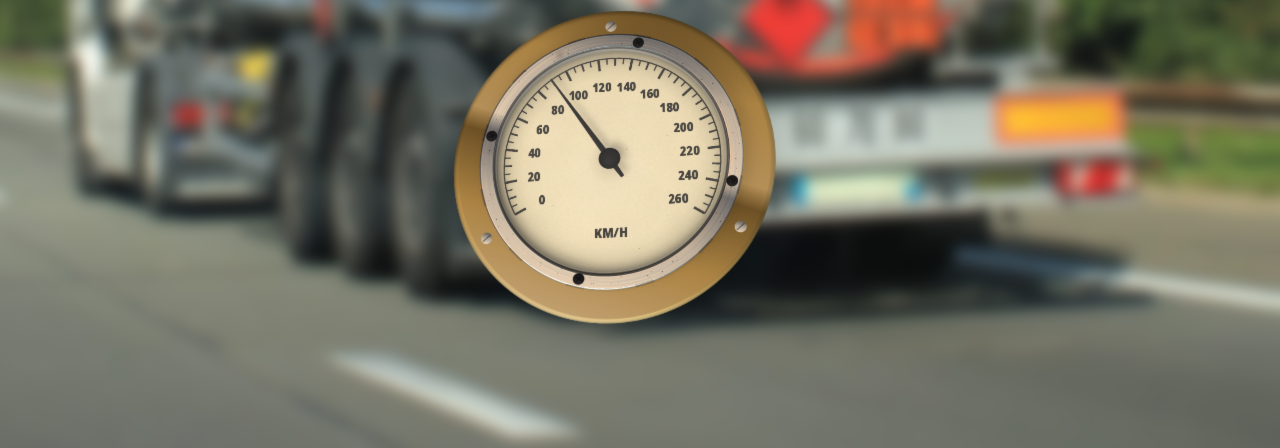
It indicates 90 km/h
